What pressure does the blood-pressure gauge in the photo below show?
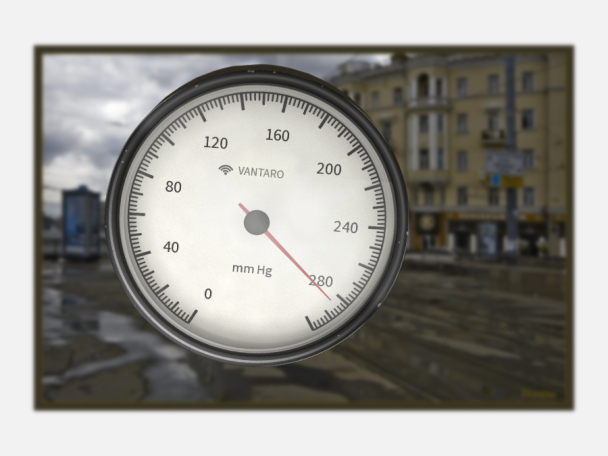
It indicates 284 mmHg
